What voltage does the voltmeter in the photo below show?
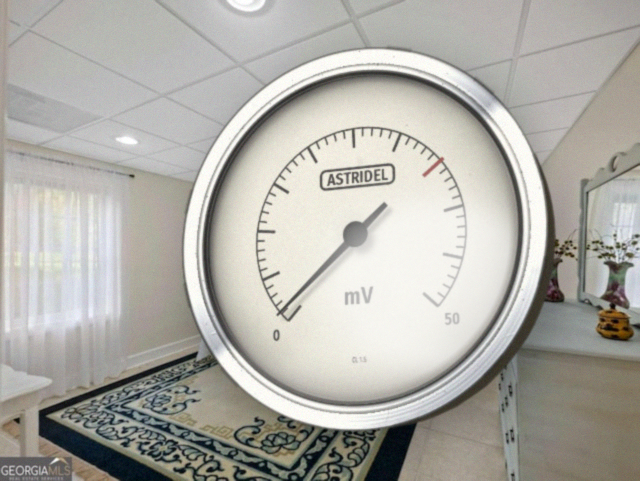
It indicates 1 mV
